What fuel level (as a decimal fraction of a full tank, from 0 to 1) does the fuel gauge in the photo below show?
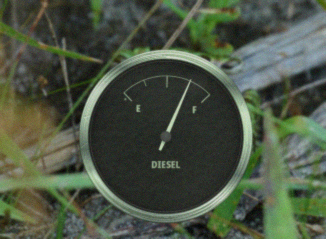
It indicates 0.75
